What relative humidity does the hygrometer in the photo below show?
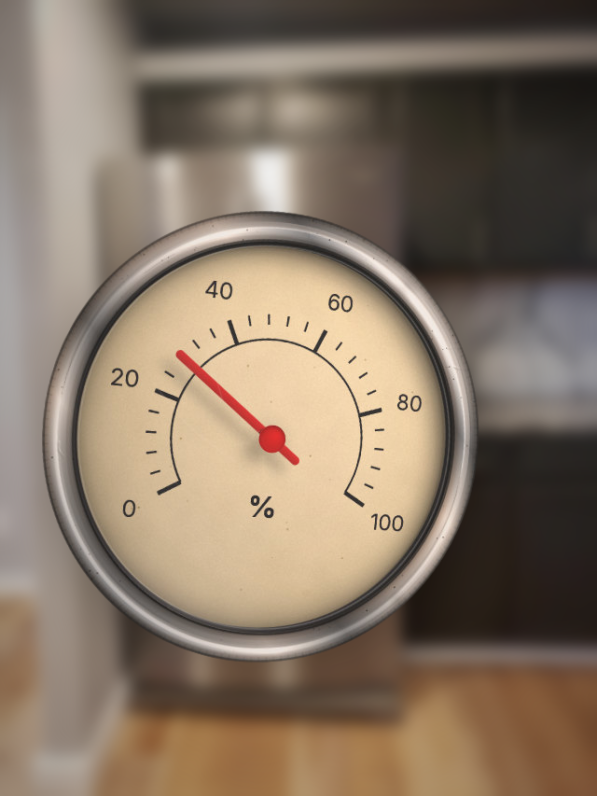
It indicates 28 %
